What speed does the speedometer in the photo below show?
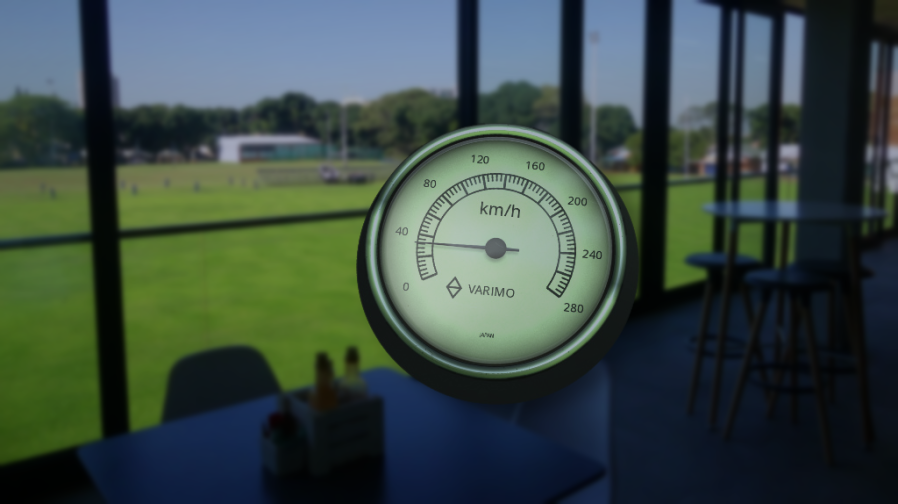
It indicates 32 km/h
